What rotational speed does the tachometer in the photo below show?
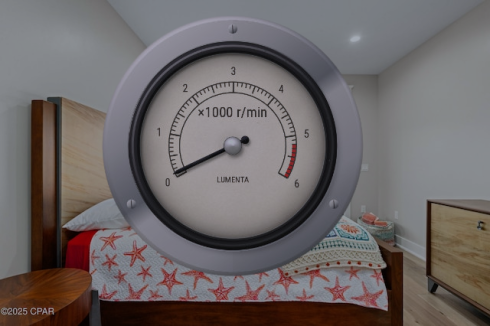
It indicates 100 rpm
